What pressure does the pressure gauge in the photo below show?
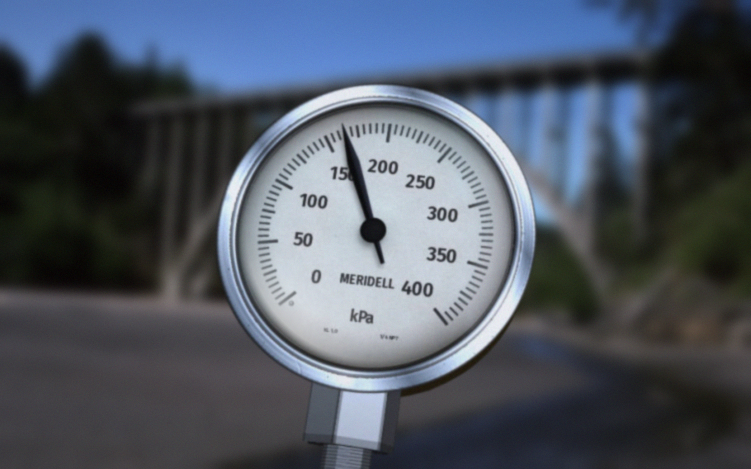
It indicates 165 kPa
